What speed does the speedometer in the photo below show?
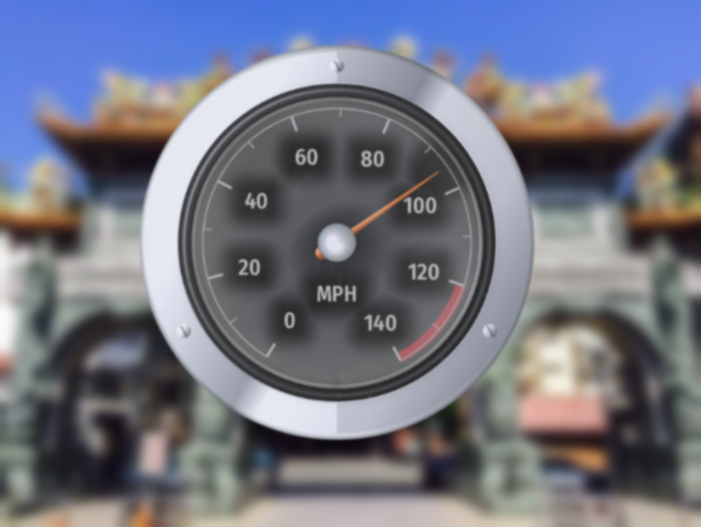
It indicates 95 mph
